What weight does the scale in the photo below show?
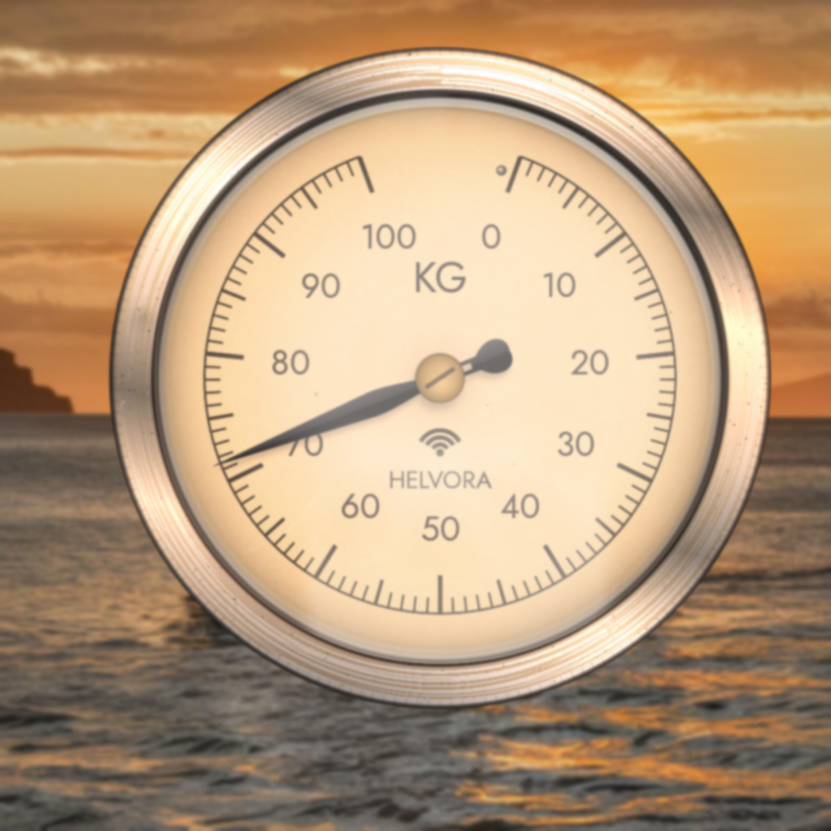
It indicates 71.5 kg
